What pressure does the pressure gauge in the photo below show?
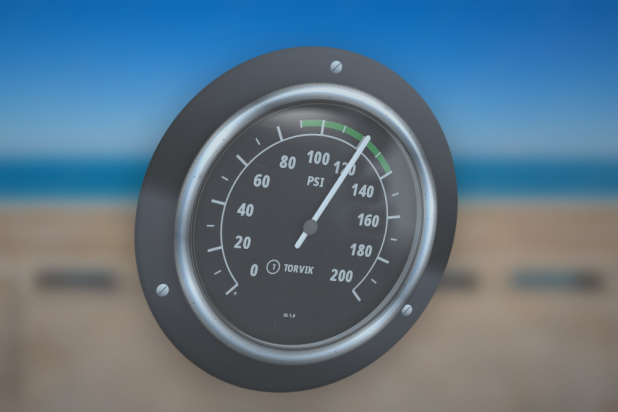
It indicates 120 psi
